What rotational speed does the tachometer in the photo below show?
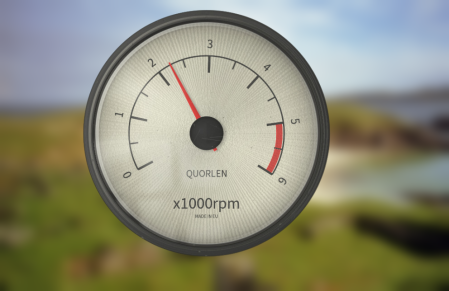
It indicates 2250 rpm
